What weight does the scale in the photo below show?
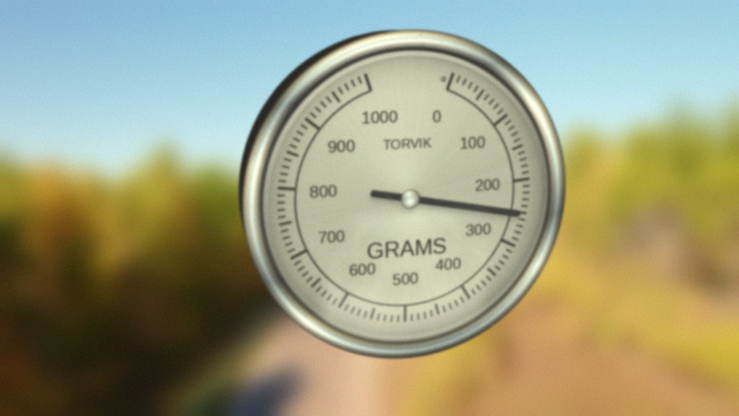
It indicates 250 g
